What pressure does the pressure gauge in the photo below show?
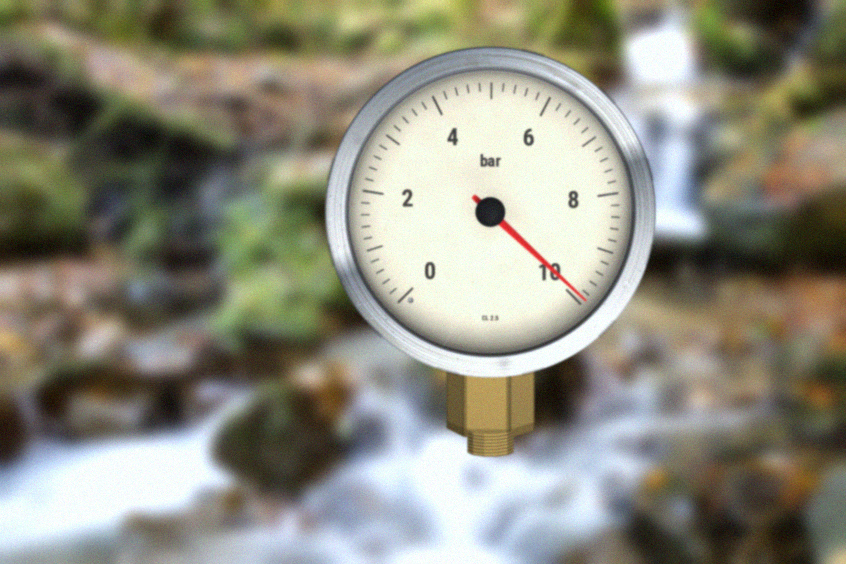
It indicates 9.9 bar
